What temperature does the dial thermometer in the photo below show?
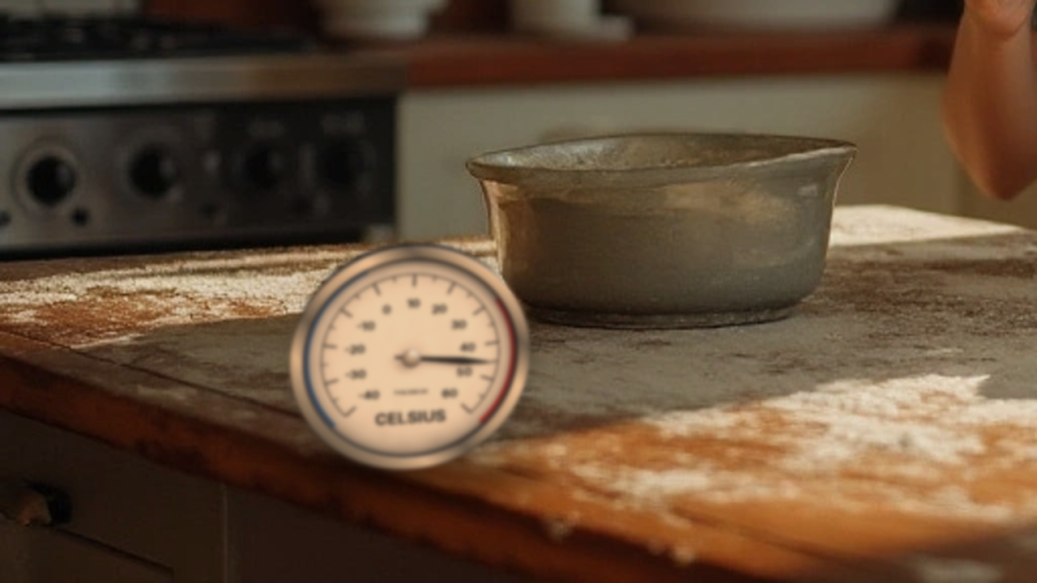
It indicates 45 °C
